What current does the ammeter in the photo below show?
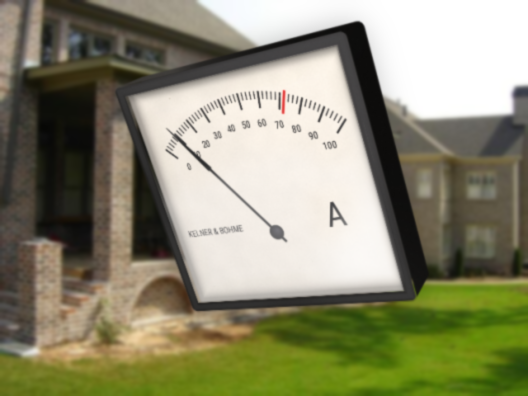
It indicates 10 A
